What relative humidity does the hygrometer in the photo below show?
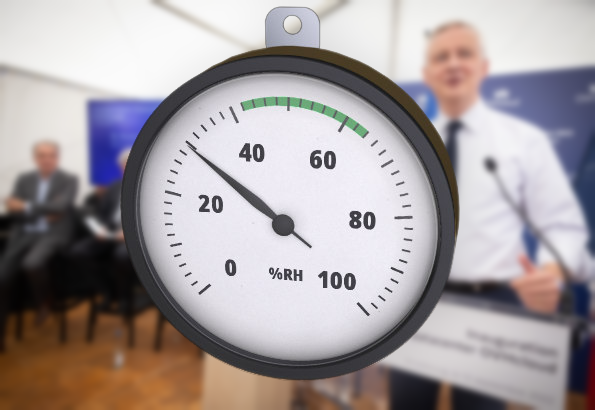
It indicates 30 %
